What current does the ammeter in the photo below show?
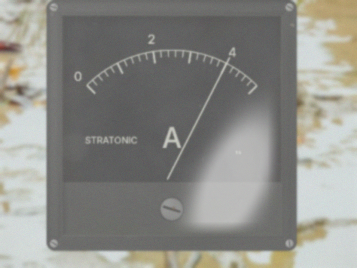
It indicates 4 A
